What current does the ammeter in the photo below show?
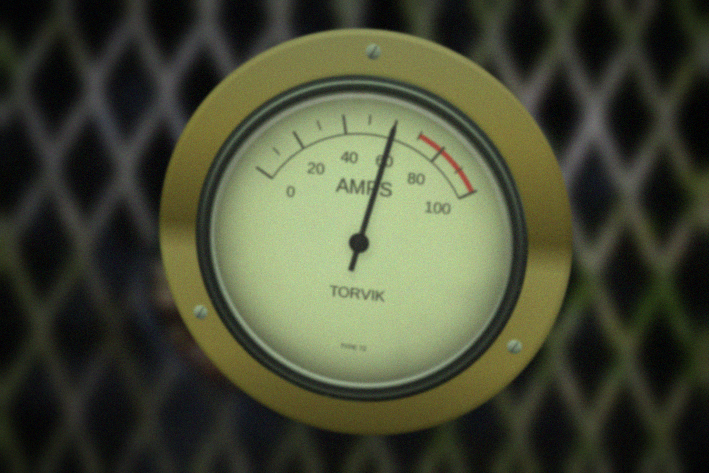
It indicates 60 A
